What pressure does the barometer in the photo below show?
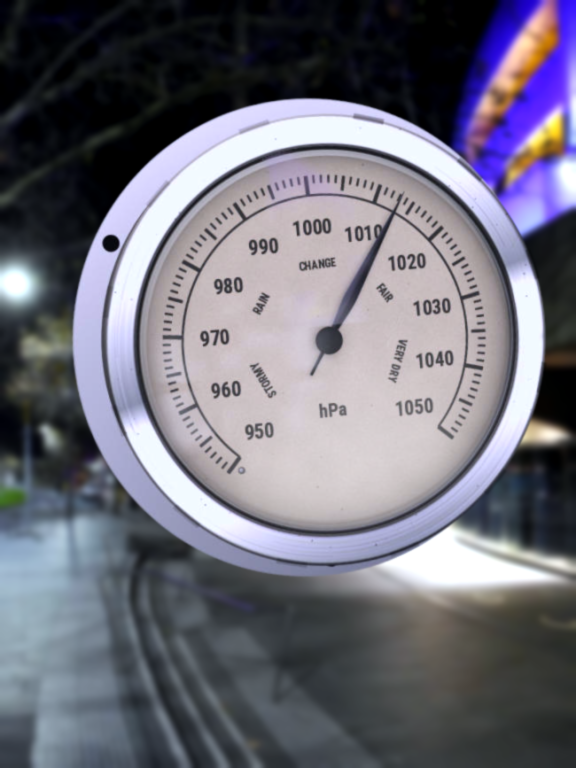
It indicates 1013 hPa
